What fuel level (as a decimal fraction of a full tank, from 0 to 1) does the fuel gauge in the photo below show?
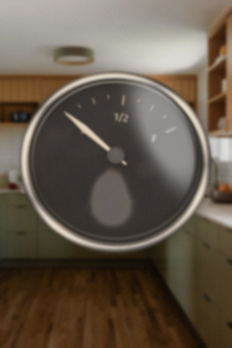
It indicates 0
